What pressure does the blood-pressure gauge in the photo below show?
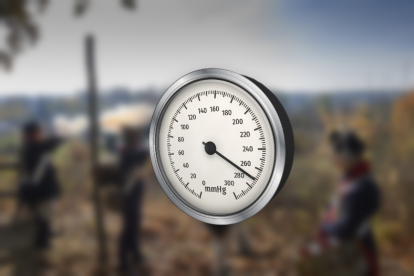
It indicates 270 mmHg
